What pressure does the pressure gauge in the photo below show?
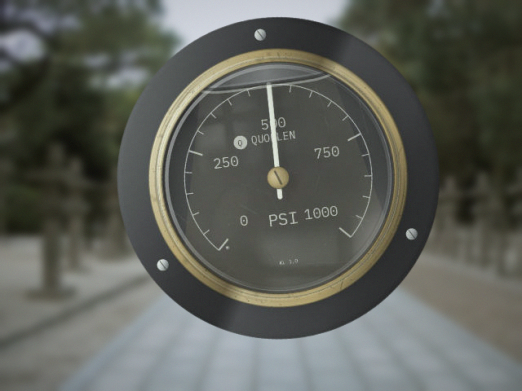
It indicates 500 psi
